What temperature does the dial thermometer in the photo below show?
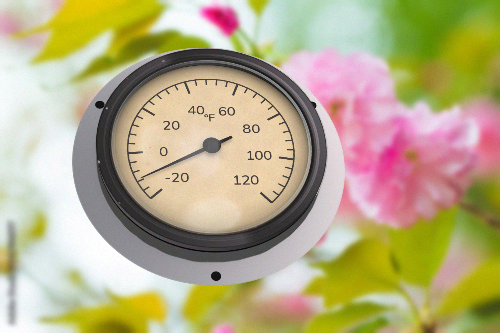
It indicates -12 °F
